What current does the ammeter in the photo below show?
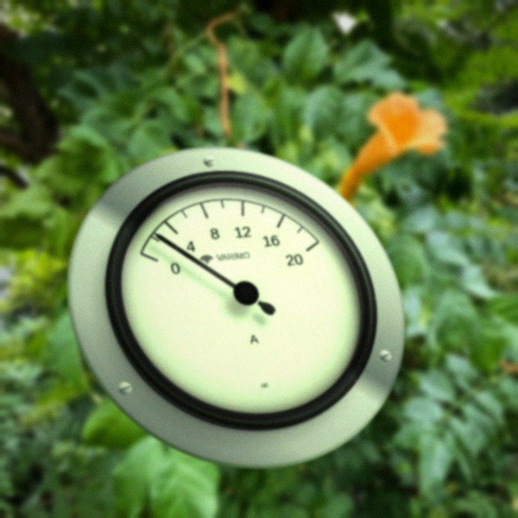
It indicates 2 A
